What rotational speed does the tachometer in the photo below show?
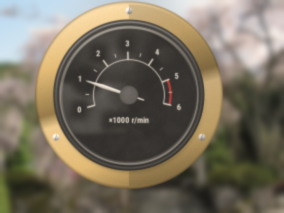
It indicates 1000 rpm
